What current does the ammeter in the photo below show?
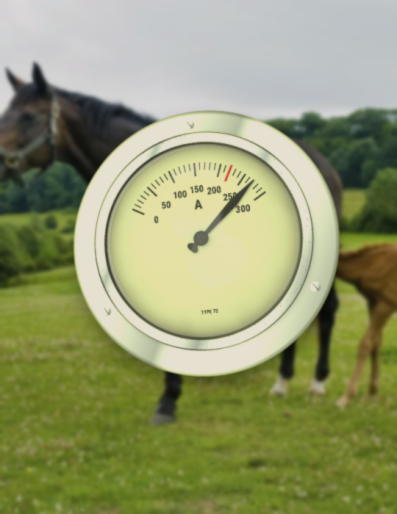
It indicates 270 A
